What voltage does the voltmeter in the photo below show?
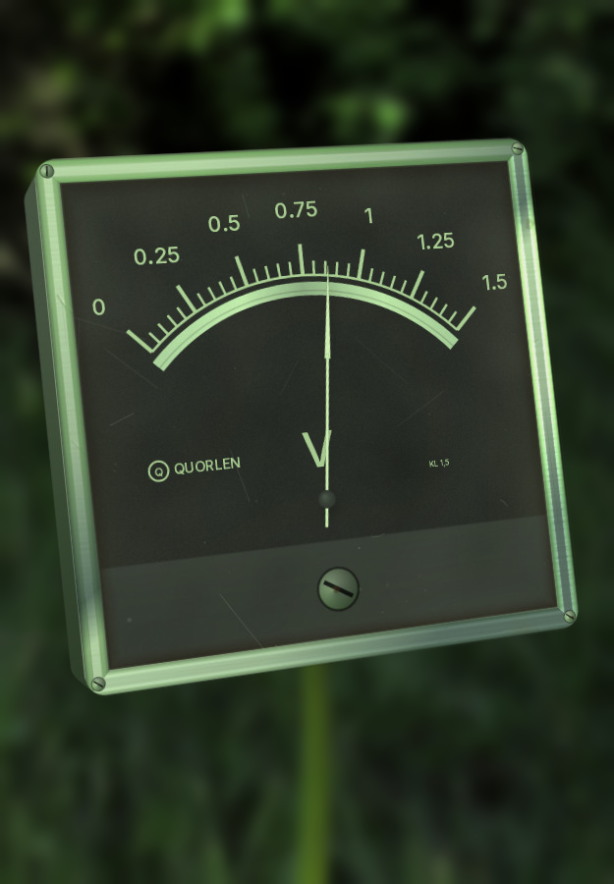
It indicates 0.85 V
